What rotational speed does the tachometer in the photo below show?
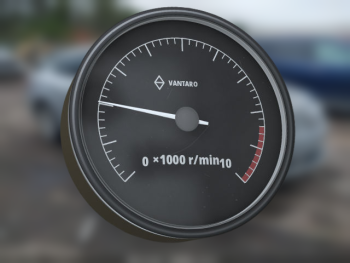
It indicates 2000 rpm
